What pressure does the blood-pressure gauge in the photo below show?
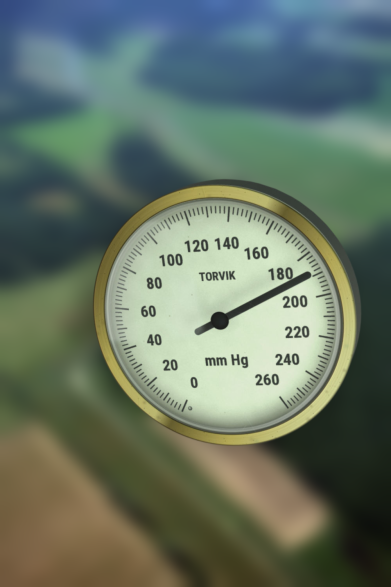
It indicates 188 mmHg
